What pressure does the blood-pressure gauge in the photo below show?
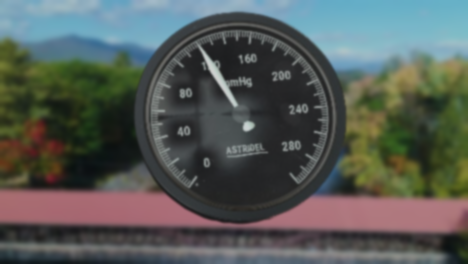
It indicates 120 mmHg
